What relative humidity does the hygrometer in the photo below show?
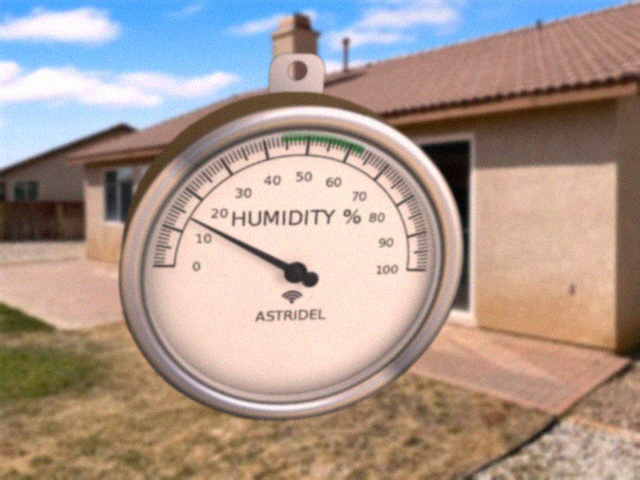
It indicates 15 %
